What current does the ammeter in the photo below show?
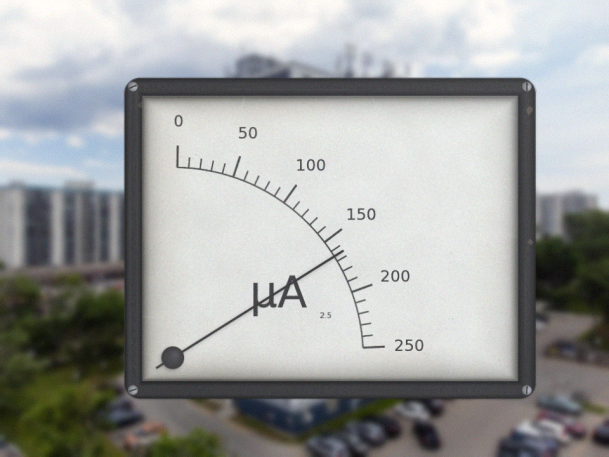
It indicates 165 µA
